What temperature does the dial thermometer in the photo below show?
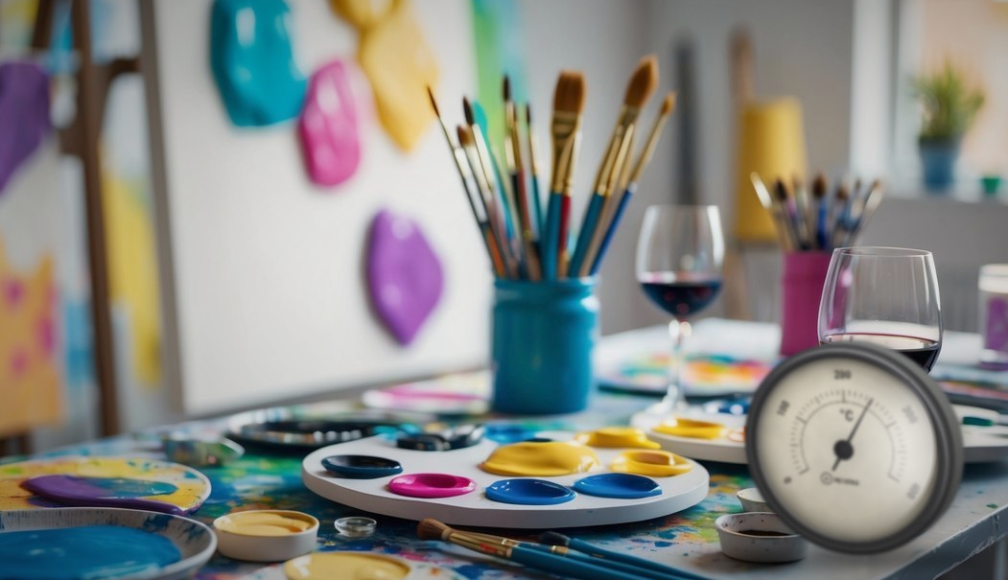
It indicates 250 °C
